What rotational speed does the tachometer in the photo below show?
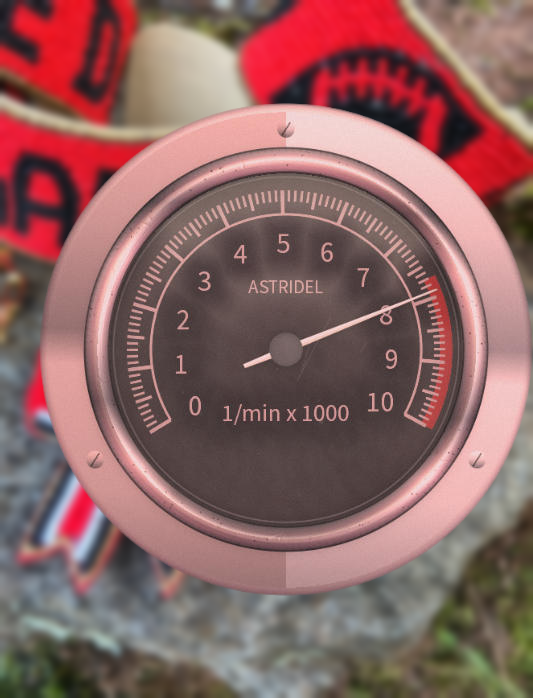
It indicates 7900 rpm
